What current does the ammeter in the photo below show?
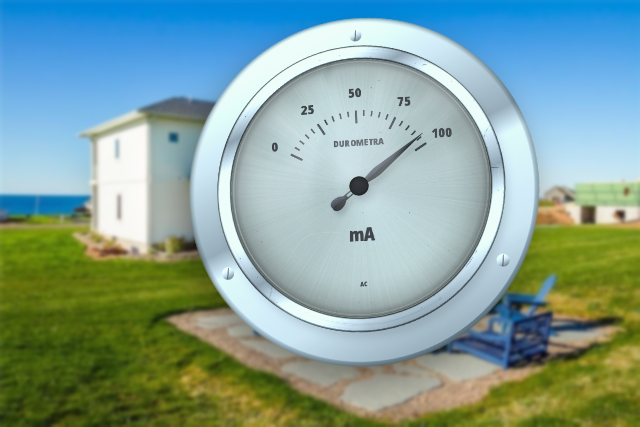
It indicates 95 mA
